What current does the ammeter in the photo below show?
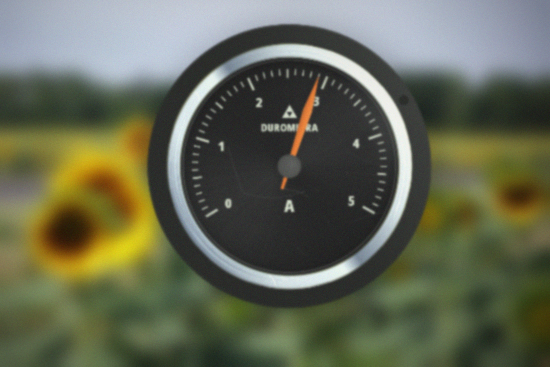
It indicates 2.9 A
